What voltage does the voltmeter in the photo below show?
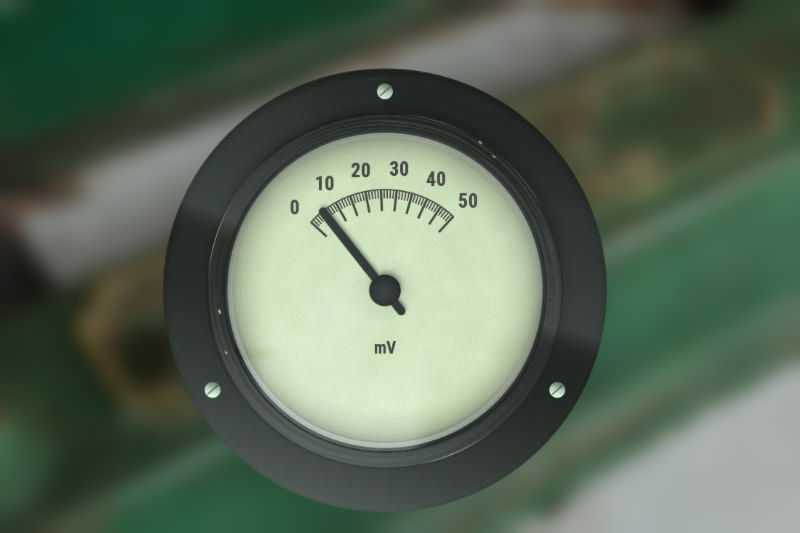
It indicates 5 mV
